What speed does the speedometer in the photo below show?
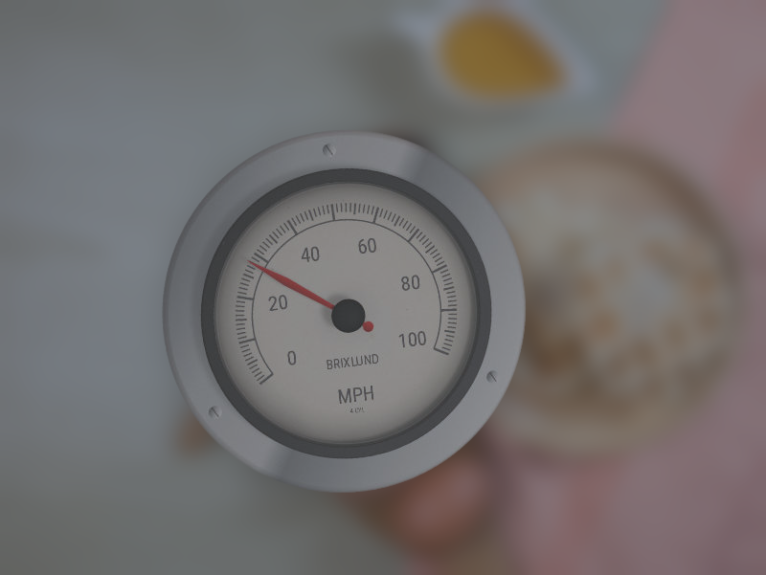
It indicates 28 mph
